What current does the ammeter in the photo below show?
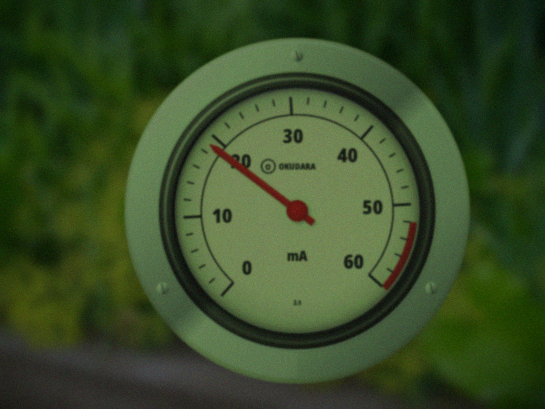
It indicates 19 mA
